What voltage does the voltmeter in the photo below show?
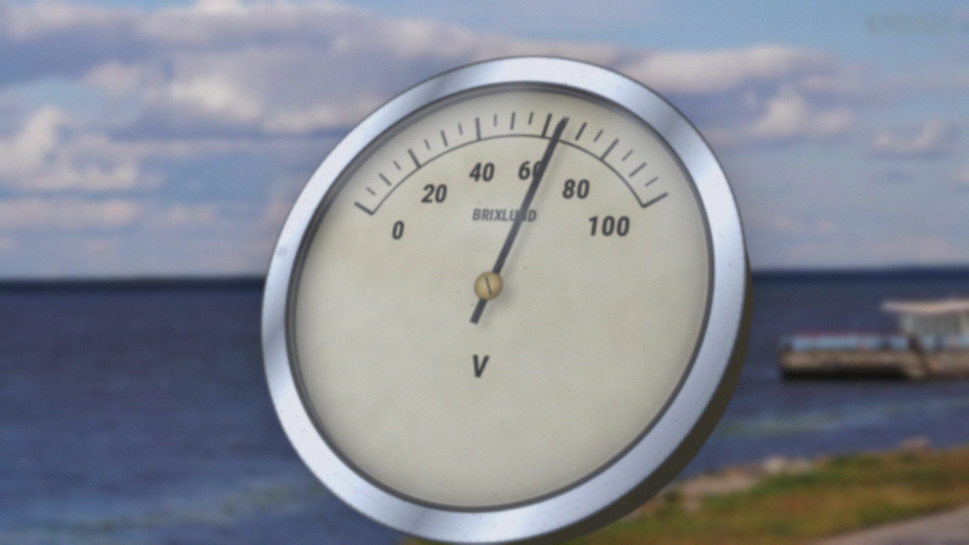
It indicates 65 V
